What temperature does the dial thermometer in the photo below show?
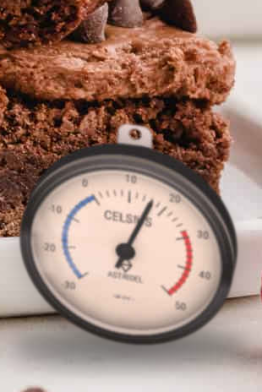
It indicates 16 °C
